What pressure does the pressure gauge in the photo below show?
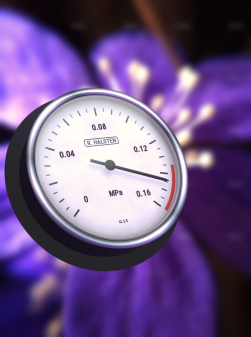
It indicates 0.145 MPa
